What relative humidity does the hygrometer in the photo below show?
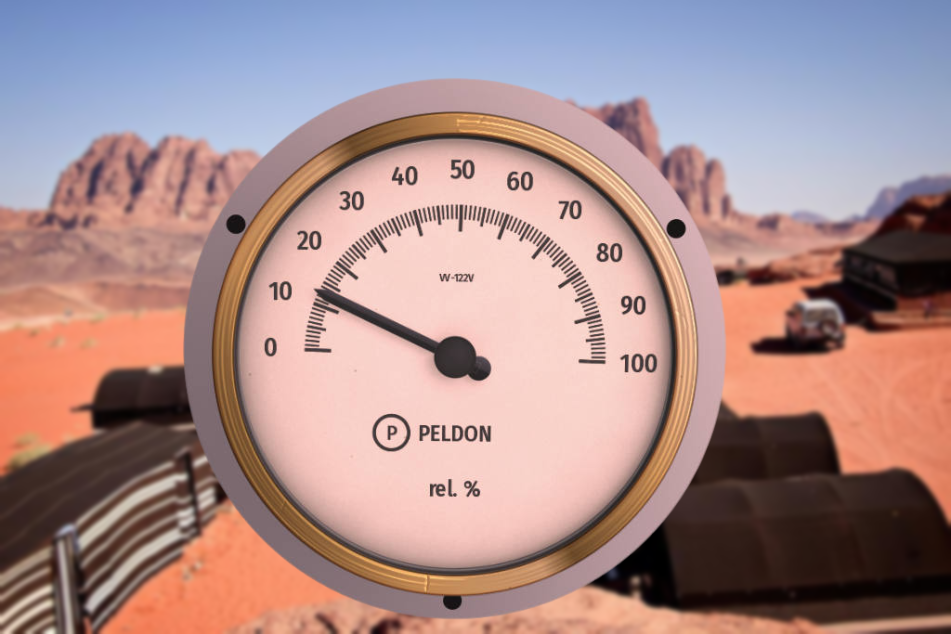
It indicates 13 %
